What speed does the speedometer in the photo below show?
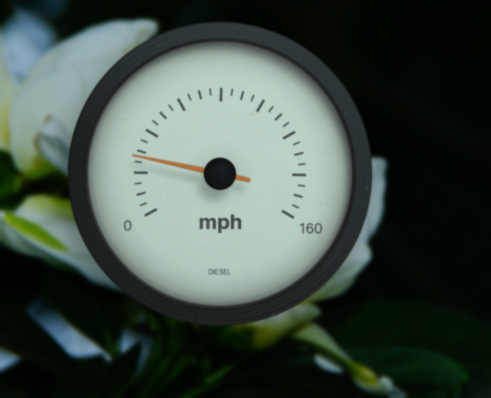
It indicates 27.5 mph
